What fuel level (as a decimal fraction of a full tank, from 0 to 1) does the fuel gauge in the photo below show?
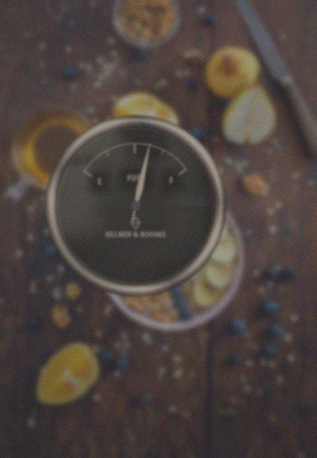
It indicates 0.625
